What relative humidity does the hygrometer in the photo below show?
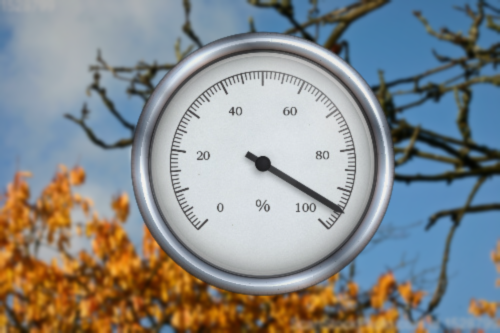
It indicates 95 %
